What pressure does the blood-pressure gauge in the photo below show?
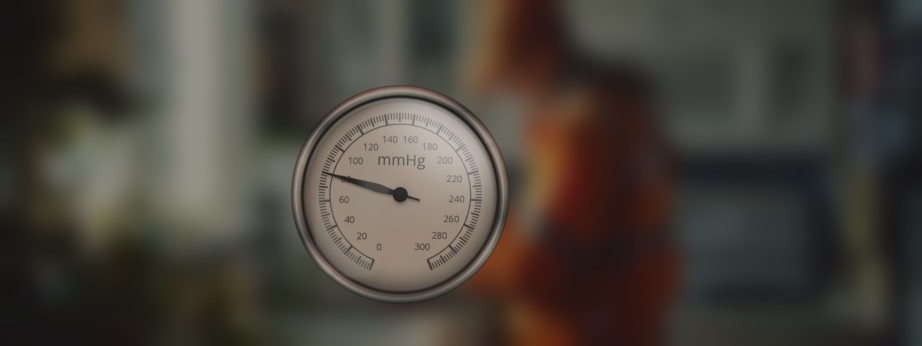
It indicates 80 mmHg
